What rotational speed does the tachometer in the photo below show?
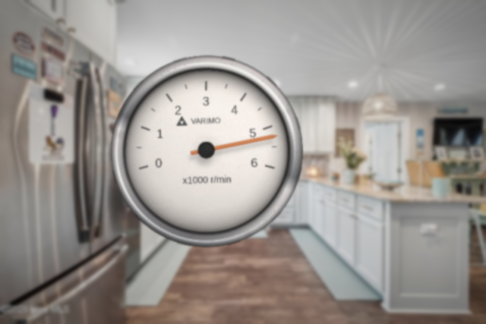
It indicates 5250 rpm
